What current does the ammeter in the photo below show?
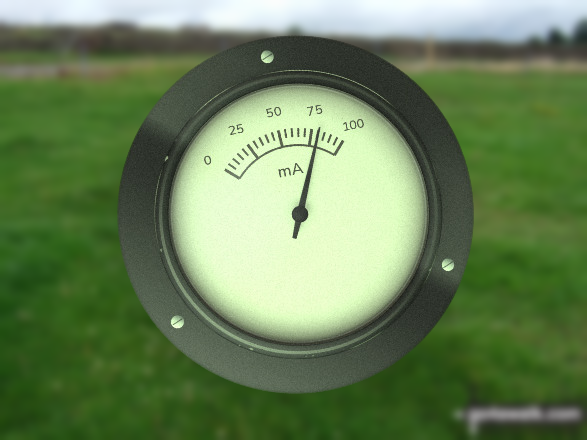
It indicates 80 mA
